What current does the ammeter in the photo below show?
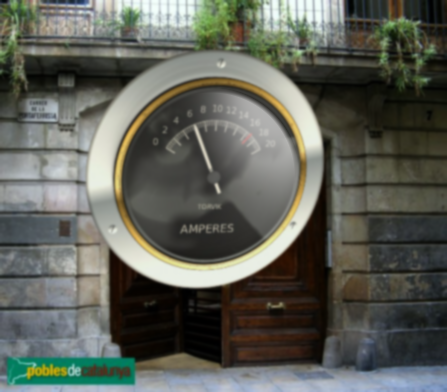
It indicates 6 A
